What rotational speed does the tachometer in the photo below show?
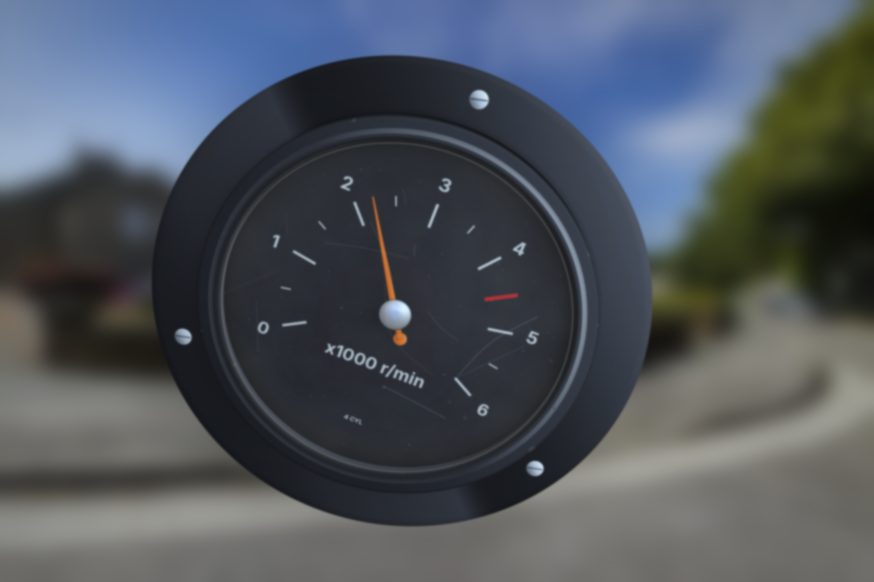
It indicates 2250 rpm
